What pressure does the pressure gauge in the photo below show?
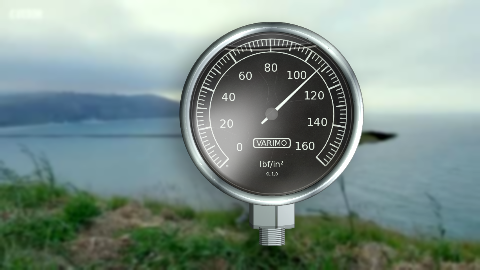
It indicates 108 psi
